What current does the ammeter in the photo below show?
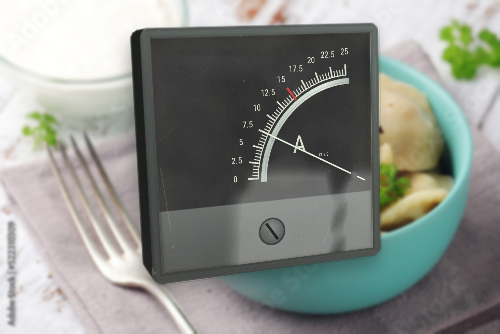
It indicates 7.5 A
